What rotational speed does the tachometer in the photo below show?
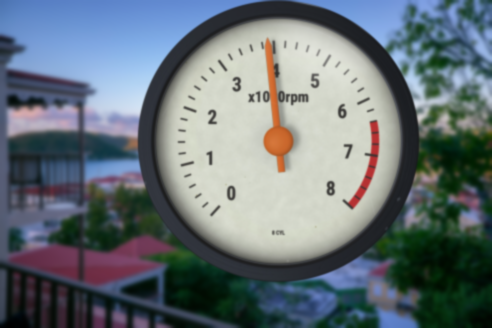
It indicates 3900 rpm
